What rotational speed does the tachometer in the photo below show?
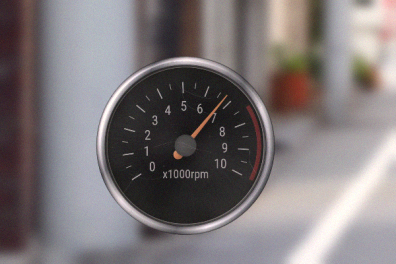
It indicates 6750 rpm
